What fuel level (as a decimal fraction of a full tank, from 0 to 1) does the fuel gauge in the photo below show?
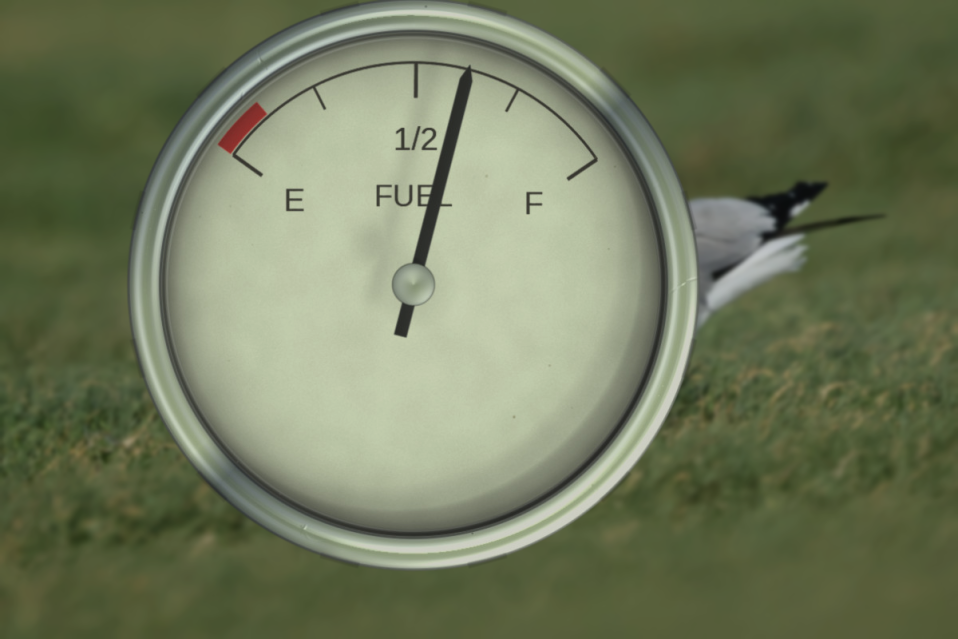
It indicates 0.625
